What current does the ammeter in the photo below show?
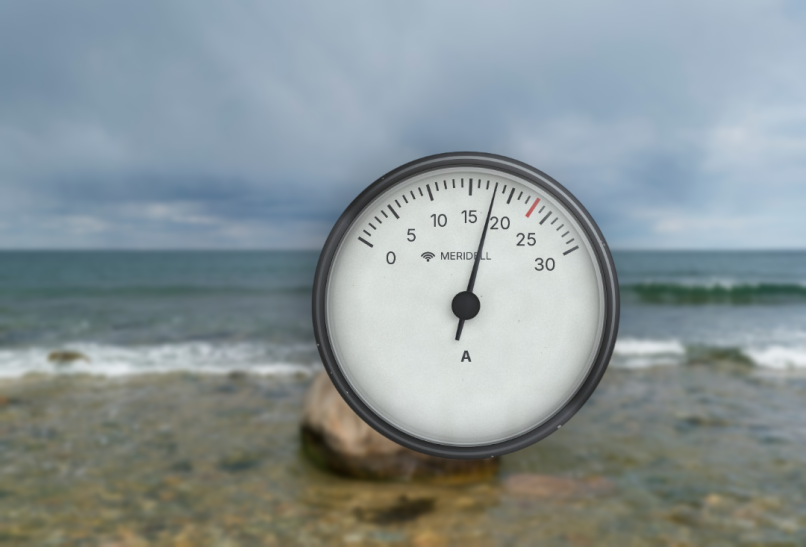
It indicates 18 A
